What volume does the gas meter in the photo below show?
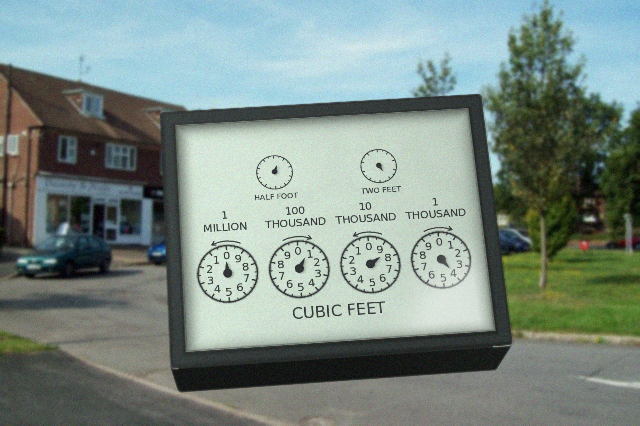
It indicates 8400 ft³
